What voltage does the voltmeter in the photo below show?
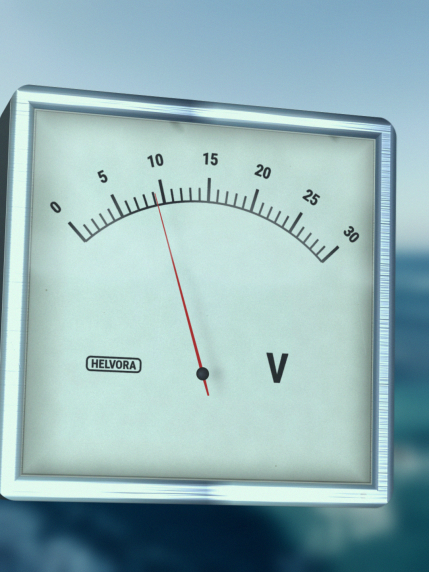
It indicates 9 V
